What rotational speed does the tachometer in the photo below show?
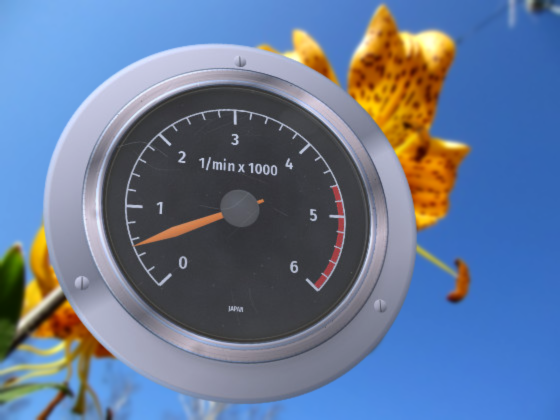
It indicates 500 rpm
